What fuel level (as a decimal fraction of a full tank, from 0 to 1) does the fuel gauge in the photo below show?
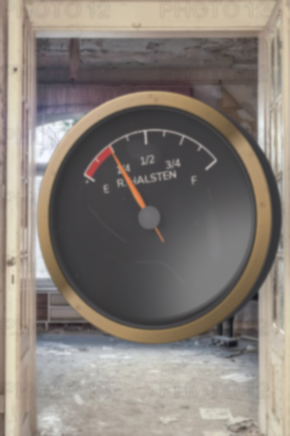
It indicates 0.25
